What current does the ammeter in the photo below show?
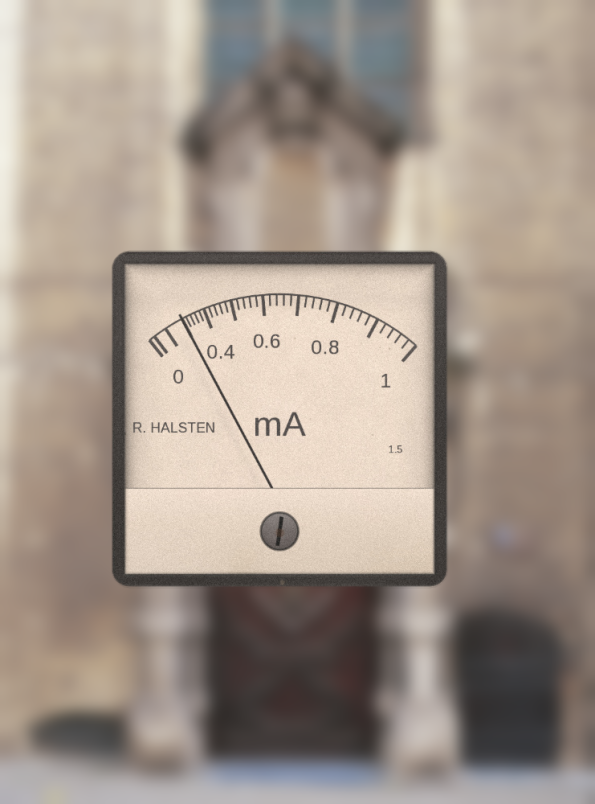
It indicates 0.3 mA
